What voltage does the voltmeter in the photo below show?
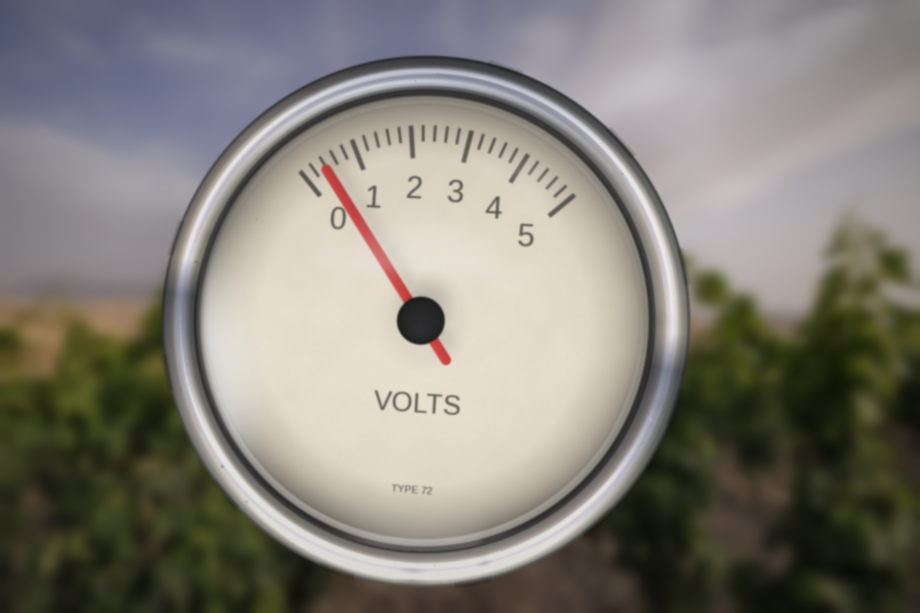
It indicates 0.4 V
